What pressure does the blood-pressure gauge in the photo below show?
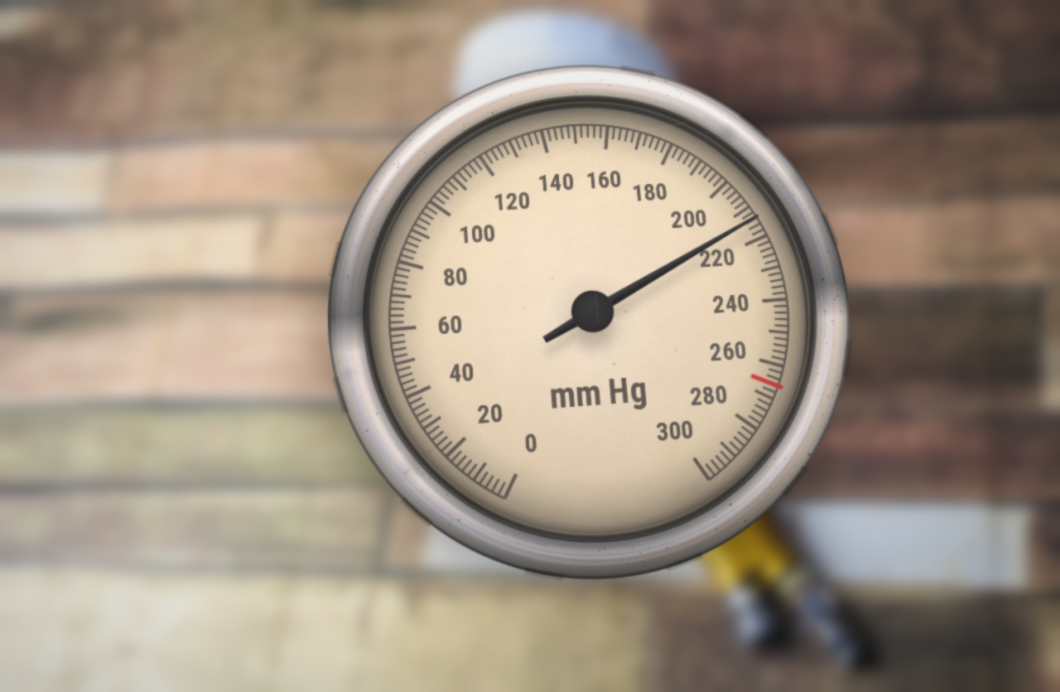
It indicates 214 mmHg
